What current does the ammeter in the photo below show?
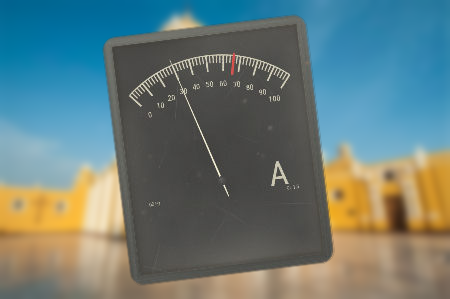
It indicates 30 A
